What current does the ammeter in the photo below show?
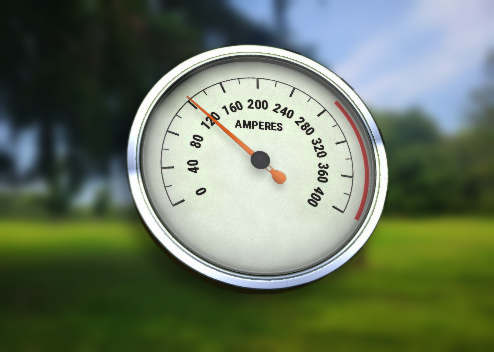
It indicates 120 A
